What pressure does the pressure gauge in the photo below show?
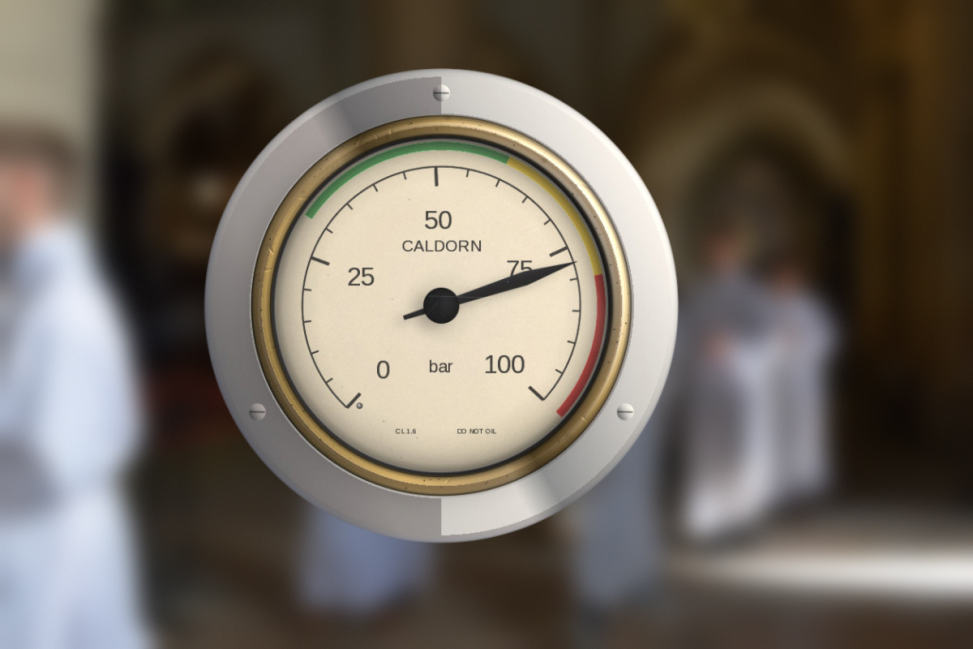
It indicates 77.5 bar
